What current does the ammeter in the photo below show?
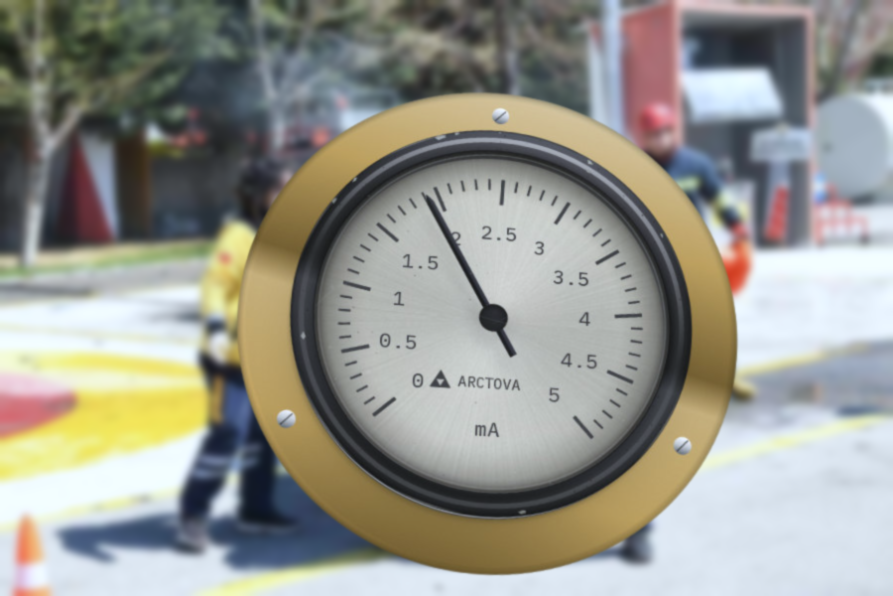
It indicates 1.9 mA
